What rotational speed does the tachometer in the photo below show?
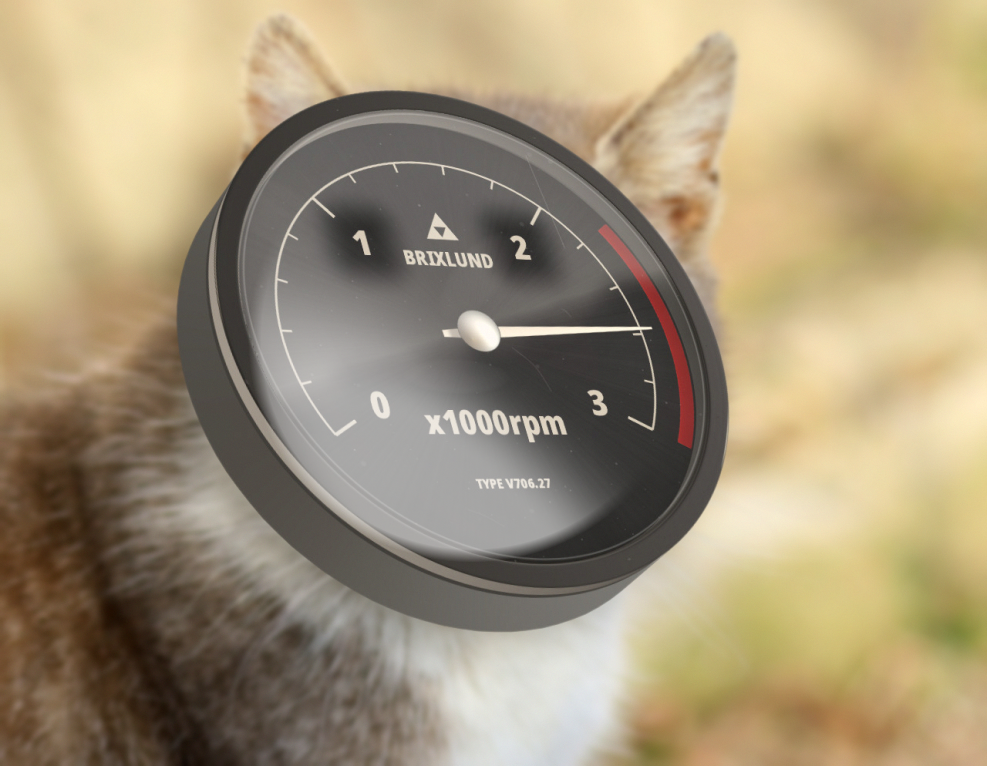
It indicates 2600 rpm
